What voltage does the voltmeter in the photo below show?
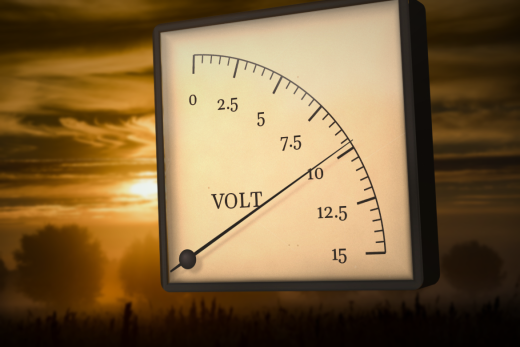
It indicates 9.75 V
